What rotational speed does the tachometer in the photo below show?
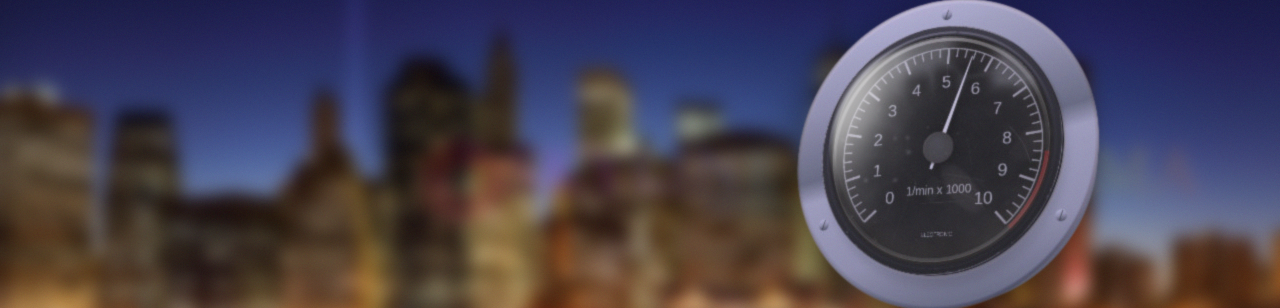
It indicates 5600 rpm
